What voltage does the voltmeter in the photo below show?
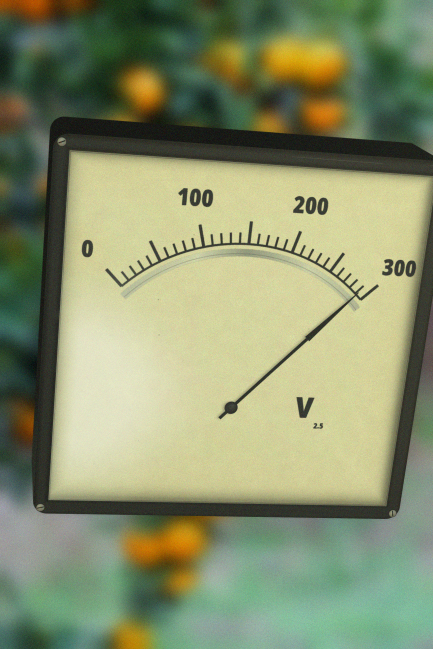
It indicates 290 V
